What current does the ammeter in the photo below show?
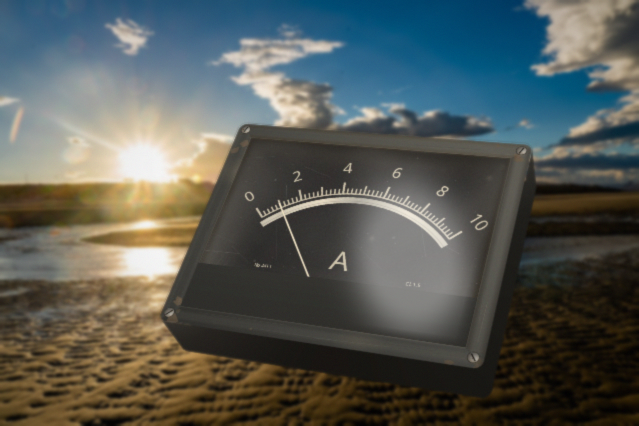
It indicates 1 A
